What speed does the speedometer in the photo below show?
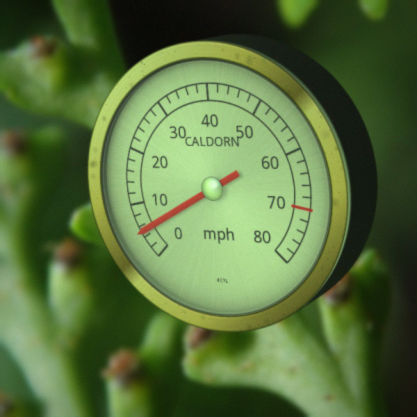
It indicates 5 mph
